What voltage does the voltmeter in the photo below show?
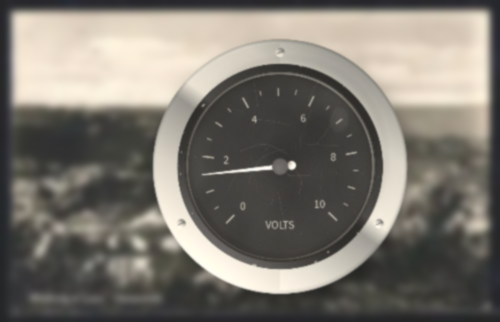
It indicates 1.5 V
